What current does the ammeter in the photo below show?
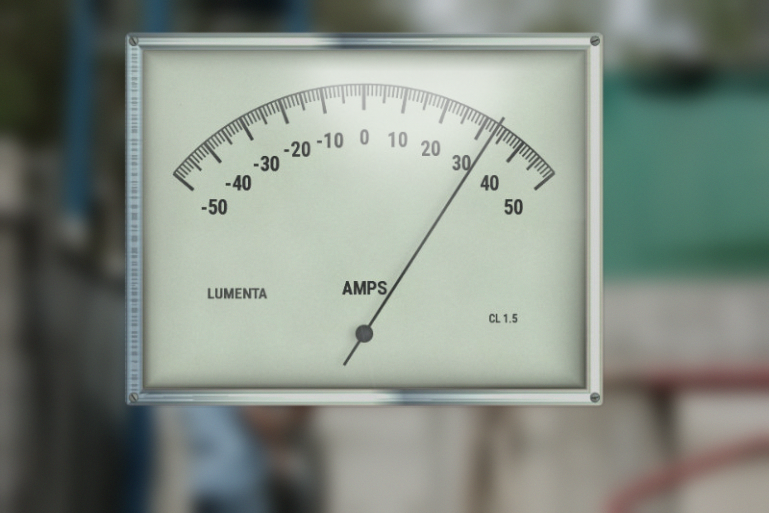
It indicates 33 A
